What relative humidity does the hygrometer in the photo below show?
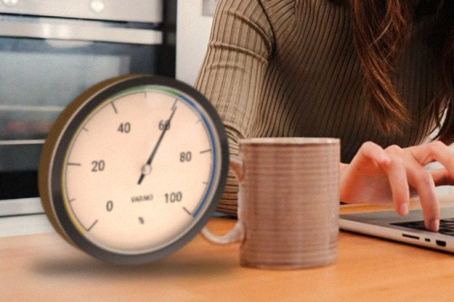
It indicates 60 %
